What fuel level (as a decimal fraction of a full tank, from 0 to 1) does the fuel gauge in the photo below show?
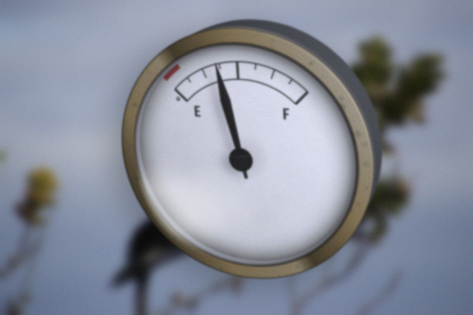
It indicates 0.375
